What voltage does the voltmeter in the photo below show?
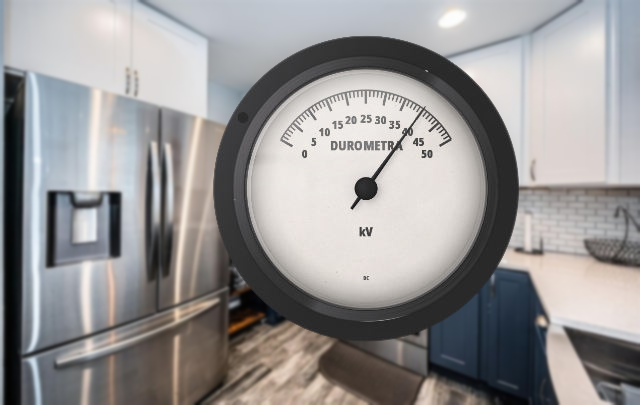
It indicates 40 kV
